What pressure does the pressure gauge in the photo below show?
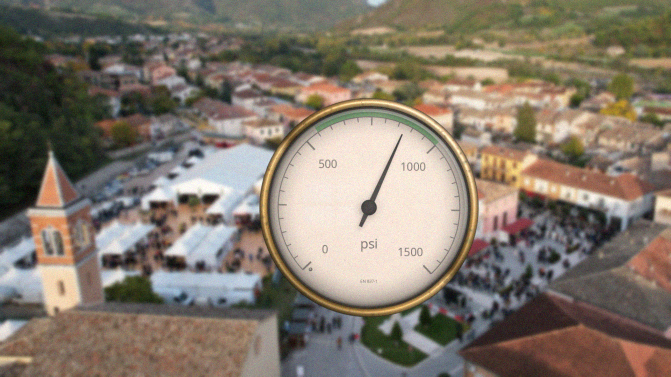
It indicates 875 psi
